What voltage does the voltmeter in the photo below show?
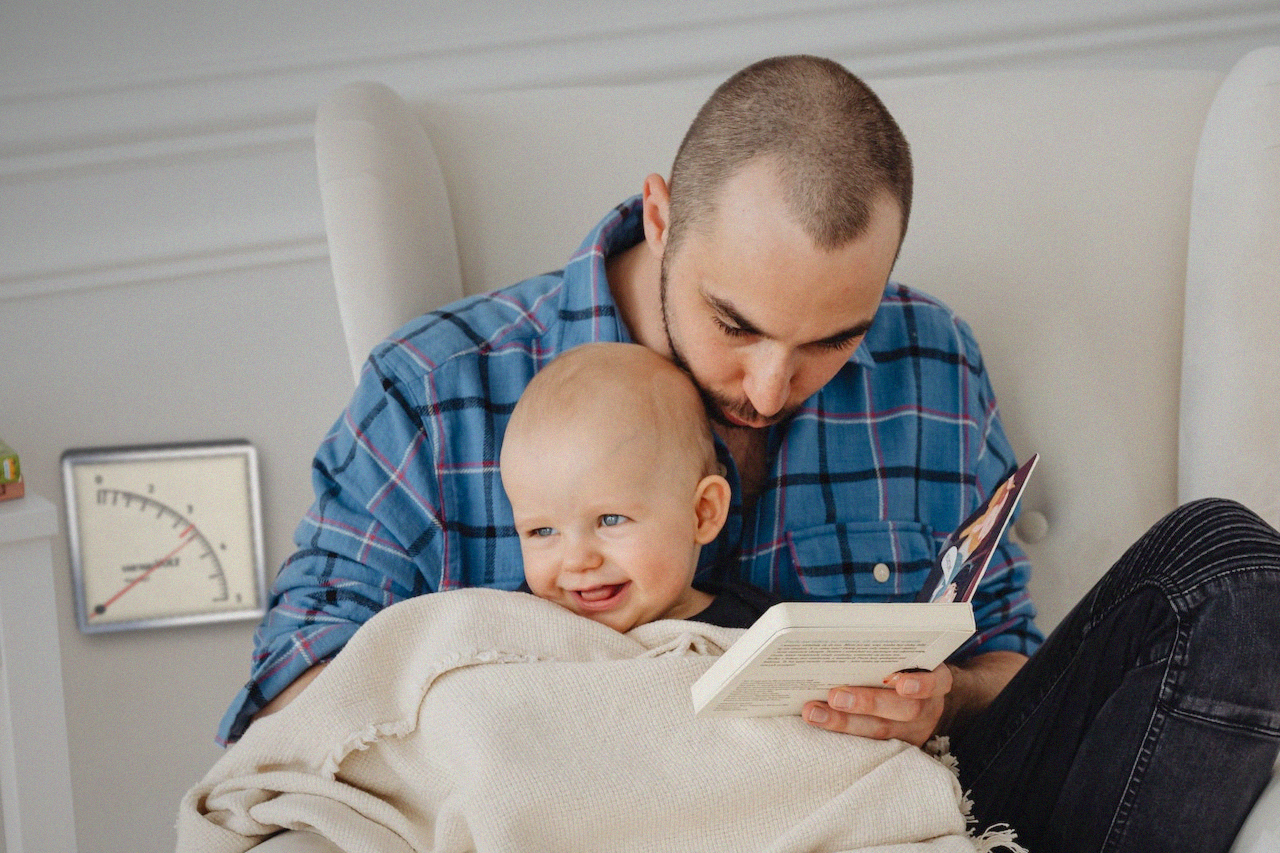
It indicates 3.5 V
